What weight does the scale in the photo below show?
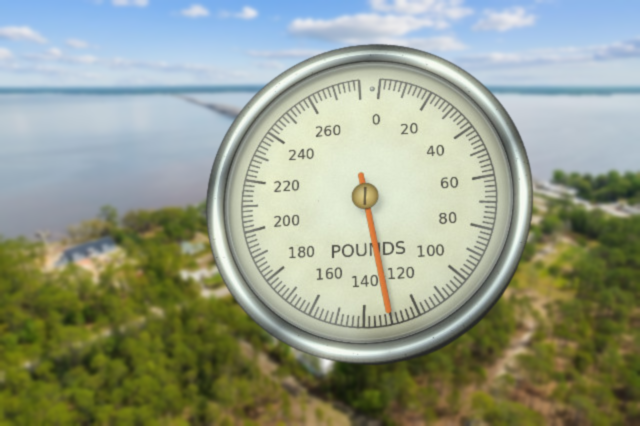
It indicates 130 lb
